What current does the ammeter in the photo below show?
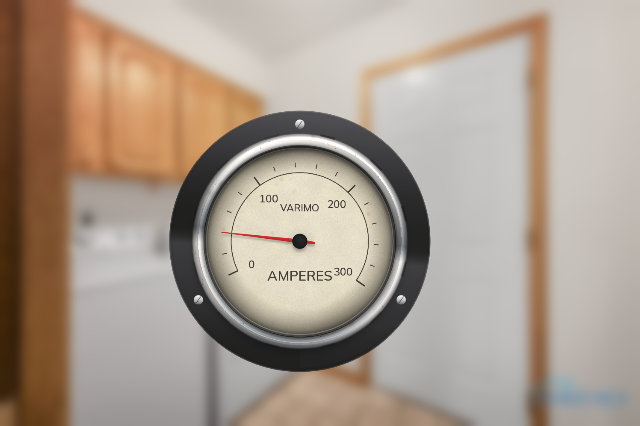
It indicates 40 A
